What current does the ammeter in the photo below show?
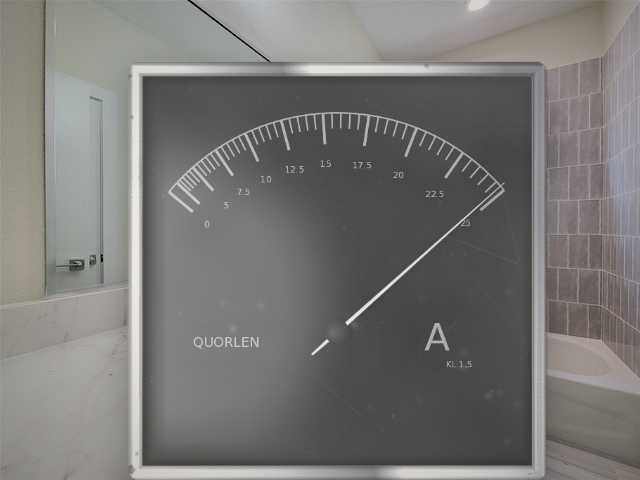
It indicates 24.75 A
